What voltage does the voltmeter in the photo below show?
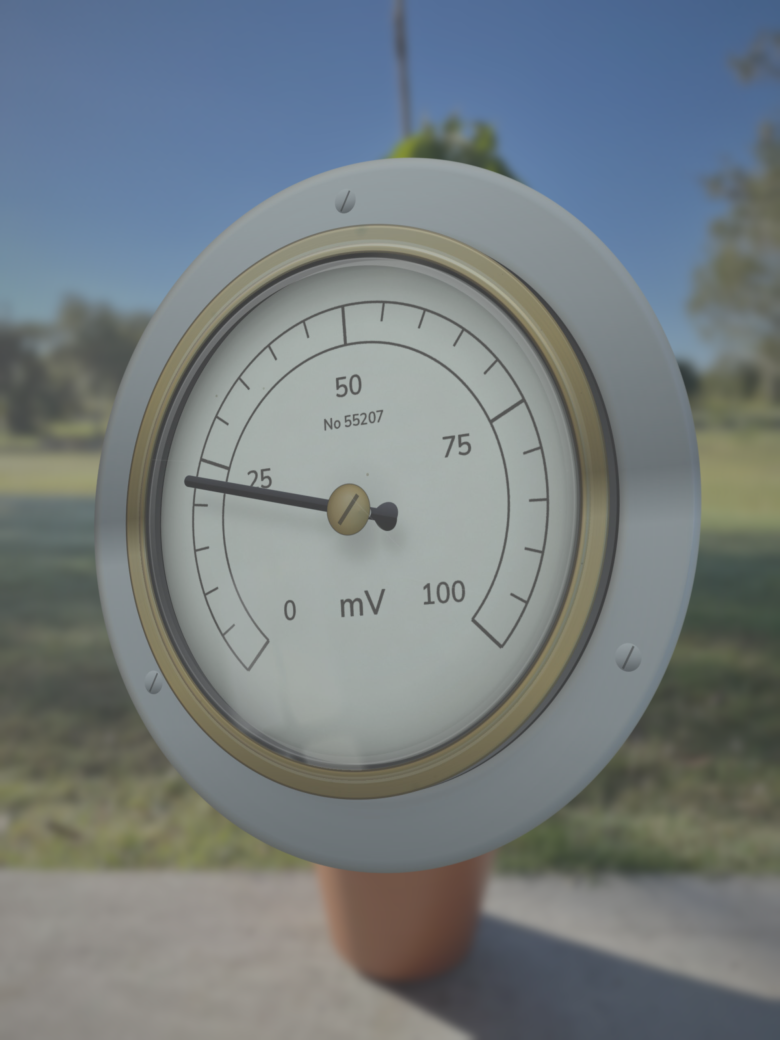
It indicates 22.5 mV
